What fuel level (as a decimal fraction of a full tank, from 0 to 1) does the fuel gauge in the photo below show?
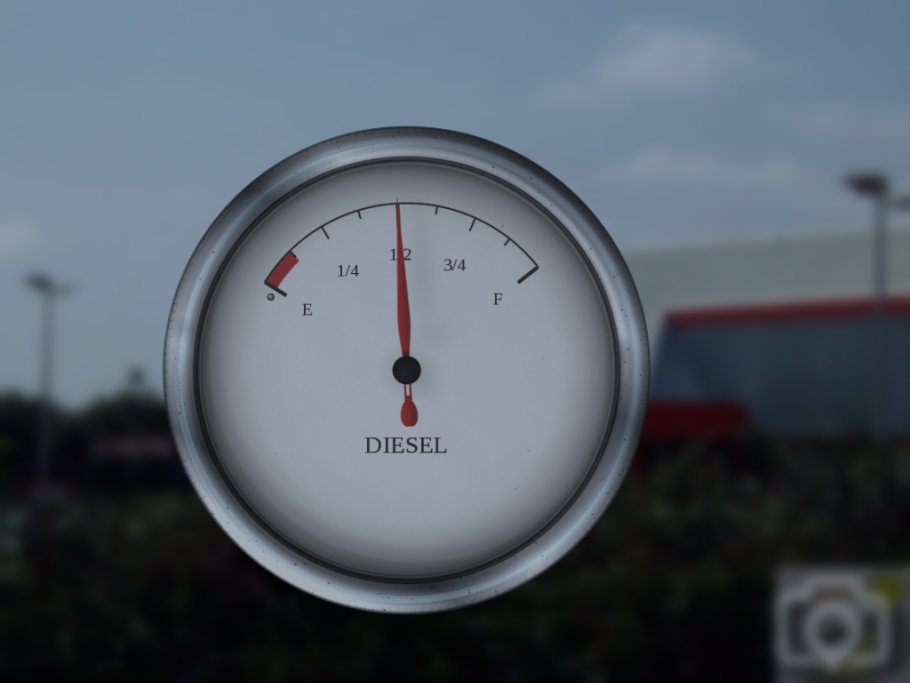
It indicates 0.5
